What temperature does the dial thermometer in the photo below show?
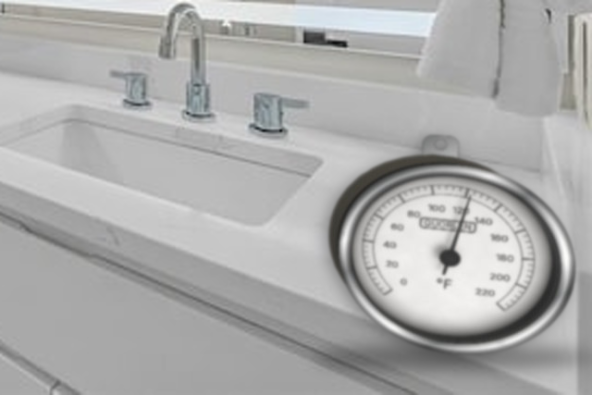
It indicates 120 °F
